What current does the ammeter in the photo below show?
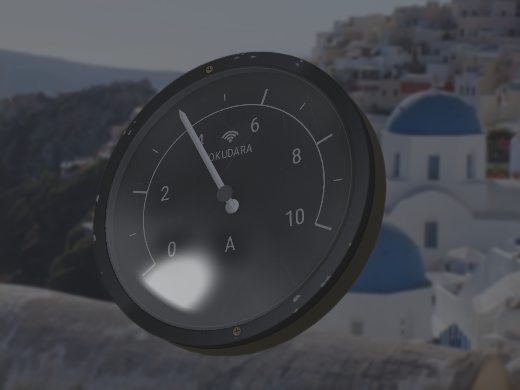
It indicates 4 A
